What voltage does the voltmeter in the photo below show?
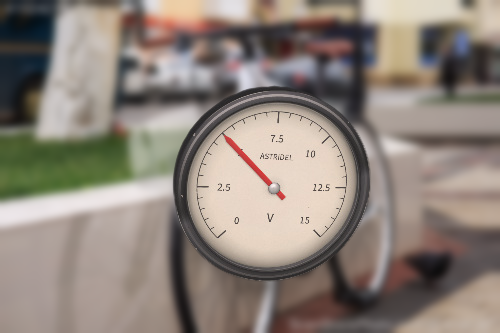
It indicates 5 V
